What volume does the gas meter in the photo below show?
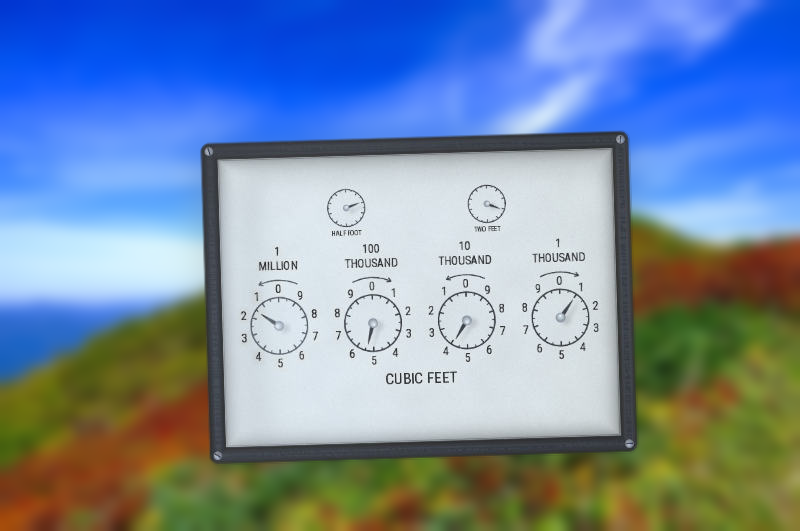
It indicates 154100 ft³
